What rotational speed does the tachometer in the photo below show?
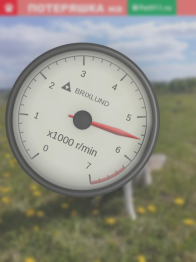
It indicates 5500 rpm
